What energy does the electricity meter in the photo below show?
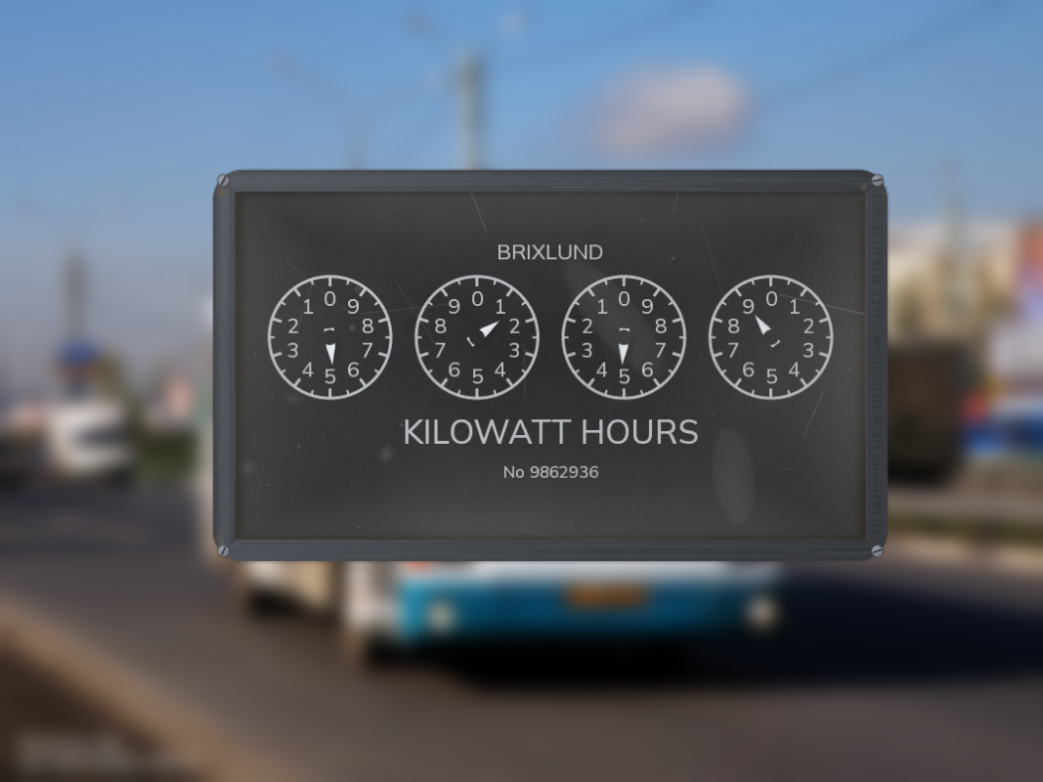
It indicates 5149 kWh
